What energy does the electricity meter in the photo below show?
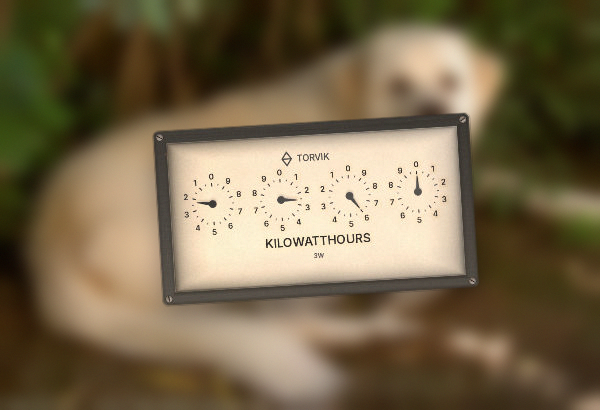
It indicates 2260 kWh
